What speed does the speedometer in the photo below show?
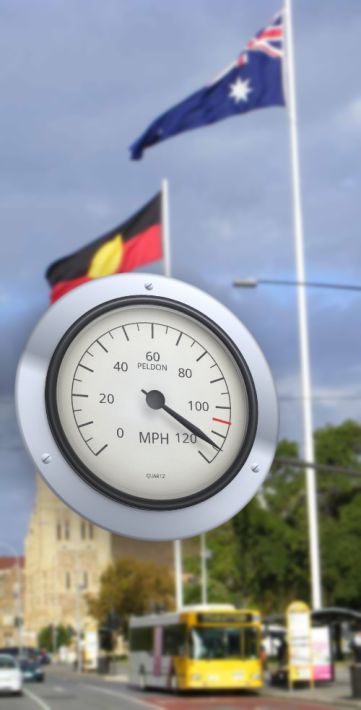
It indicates 115 mph
